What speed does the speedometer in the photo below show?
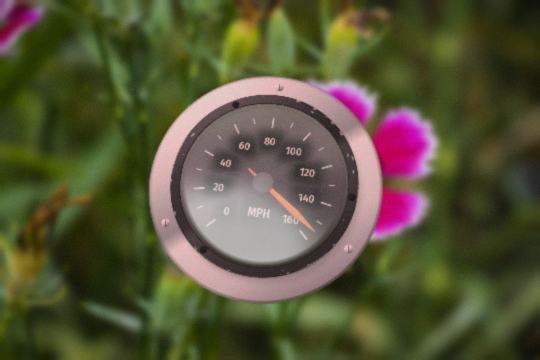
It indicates 155 mph
